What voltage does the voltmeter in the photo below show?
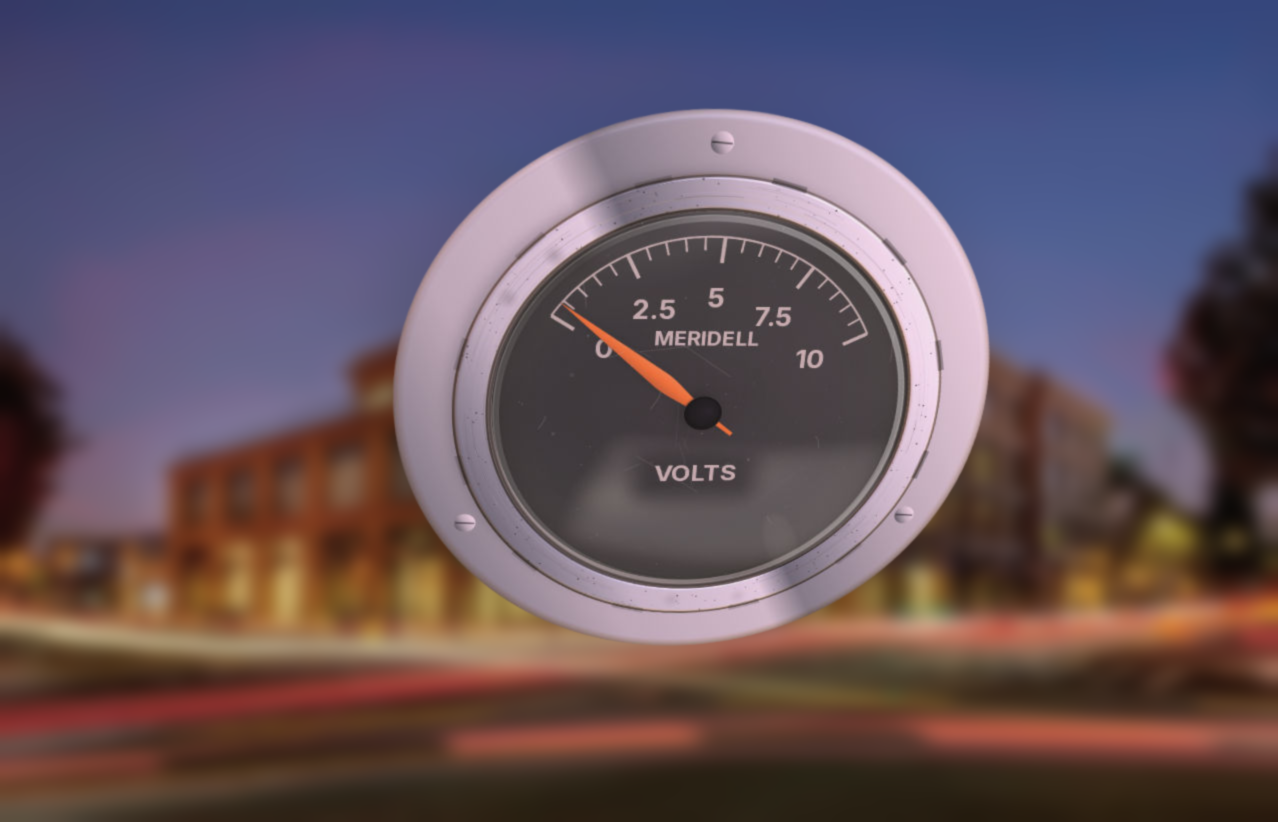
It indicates 0.5 V
